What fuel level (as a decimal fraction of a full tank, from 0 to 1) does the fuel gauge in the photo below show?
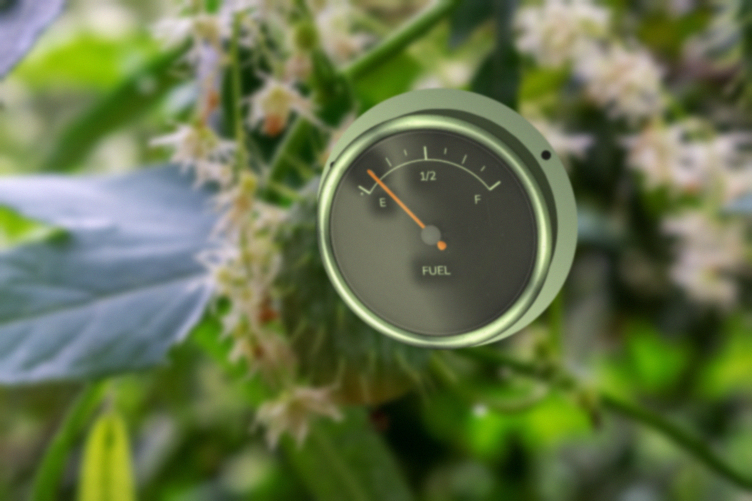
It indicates 0.125
